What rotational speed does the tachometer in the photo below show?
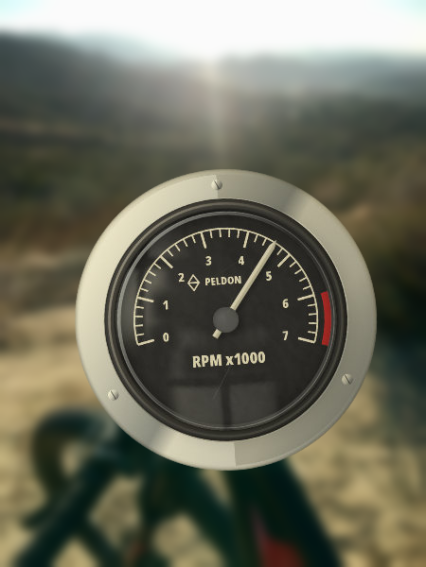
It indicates 4600 rpm
